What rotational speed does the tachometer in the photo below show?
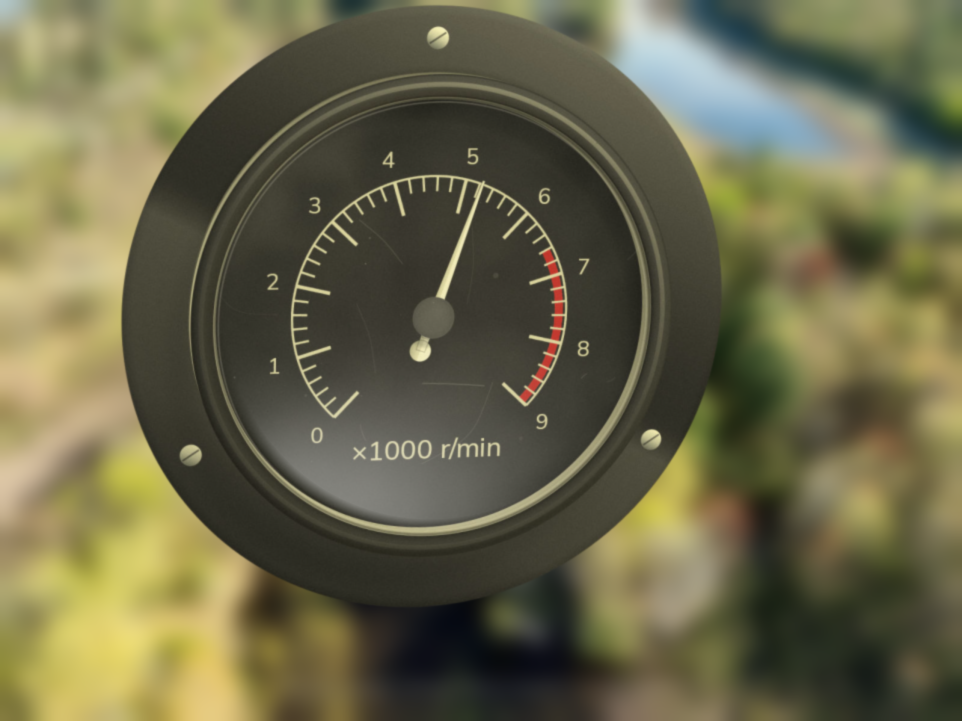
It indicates 5200 rpm
